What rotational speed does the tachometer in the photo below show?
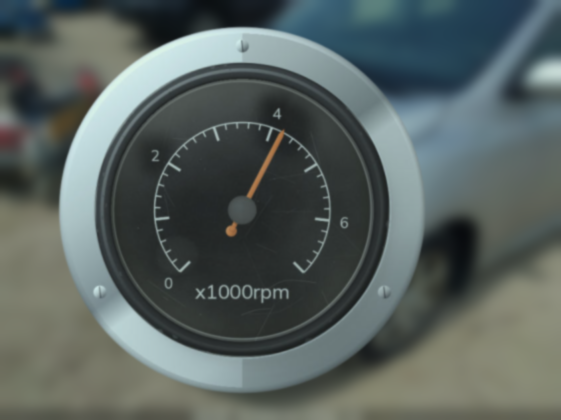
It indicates 4200 rpm
